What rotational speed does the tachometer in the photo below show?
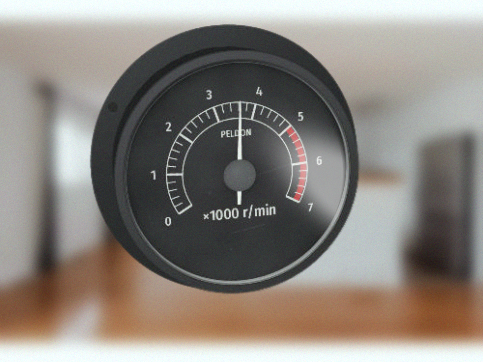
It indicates 3600 rpm
